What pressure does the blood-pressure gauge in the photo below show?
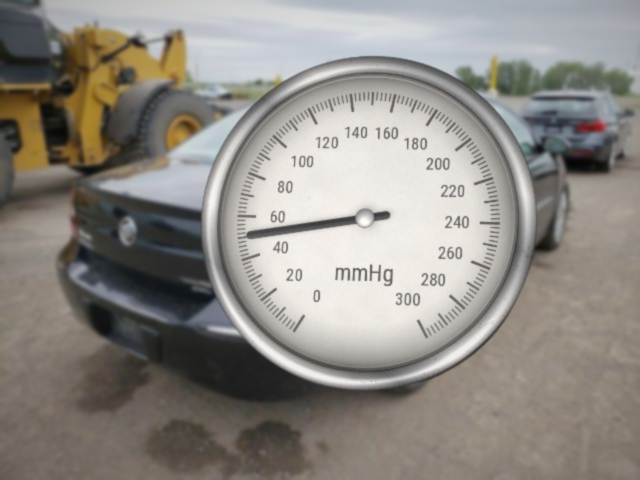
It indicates 50 mmHg
